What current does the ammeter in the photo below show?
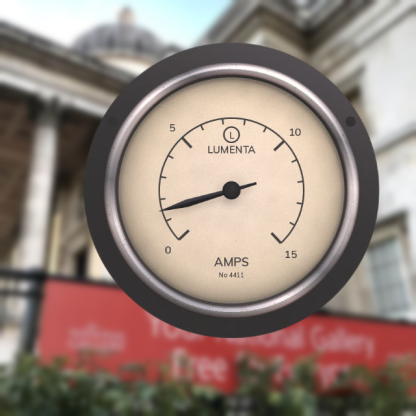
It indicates 1.5 A
